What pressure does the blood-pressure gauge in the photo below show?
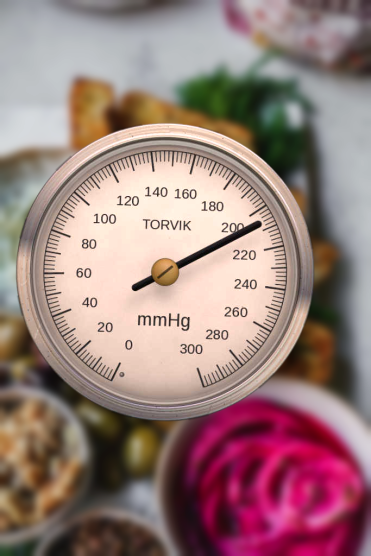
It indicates 206 mmHg
